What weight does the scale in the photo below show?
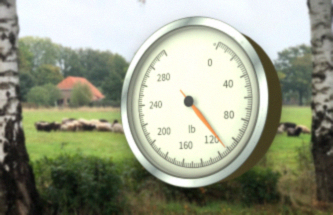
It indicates 110 lb
